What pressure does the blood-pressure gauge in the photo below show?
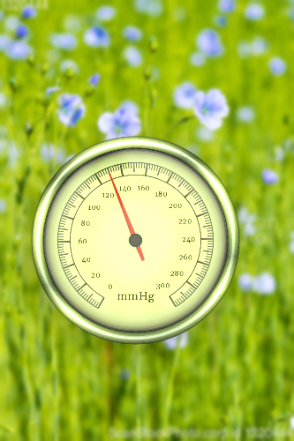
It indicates 130 mmHg
